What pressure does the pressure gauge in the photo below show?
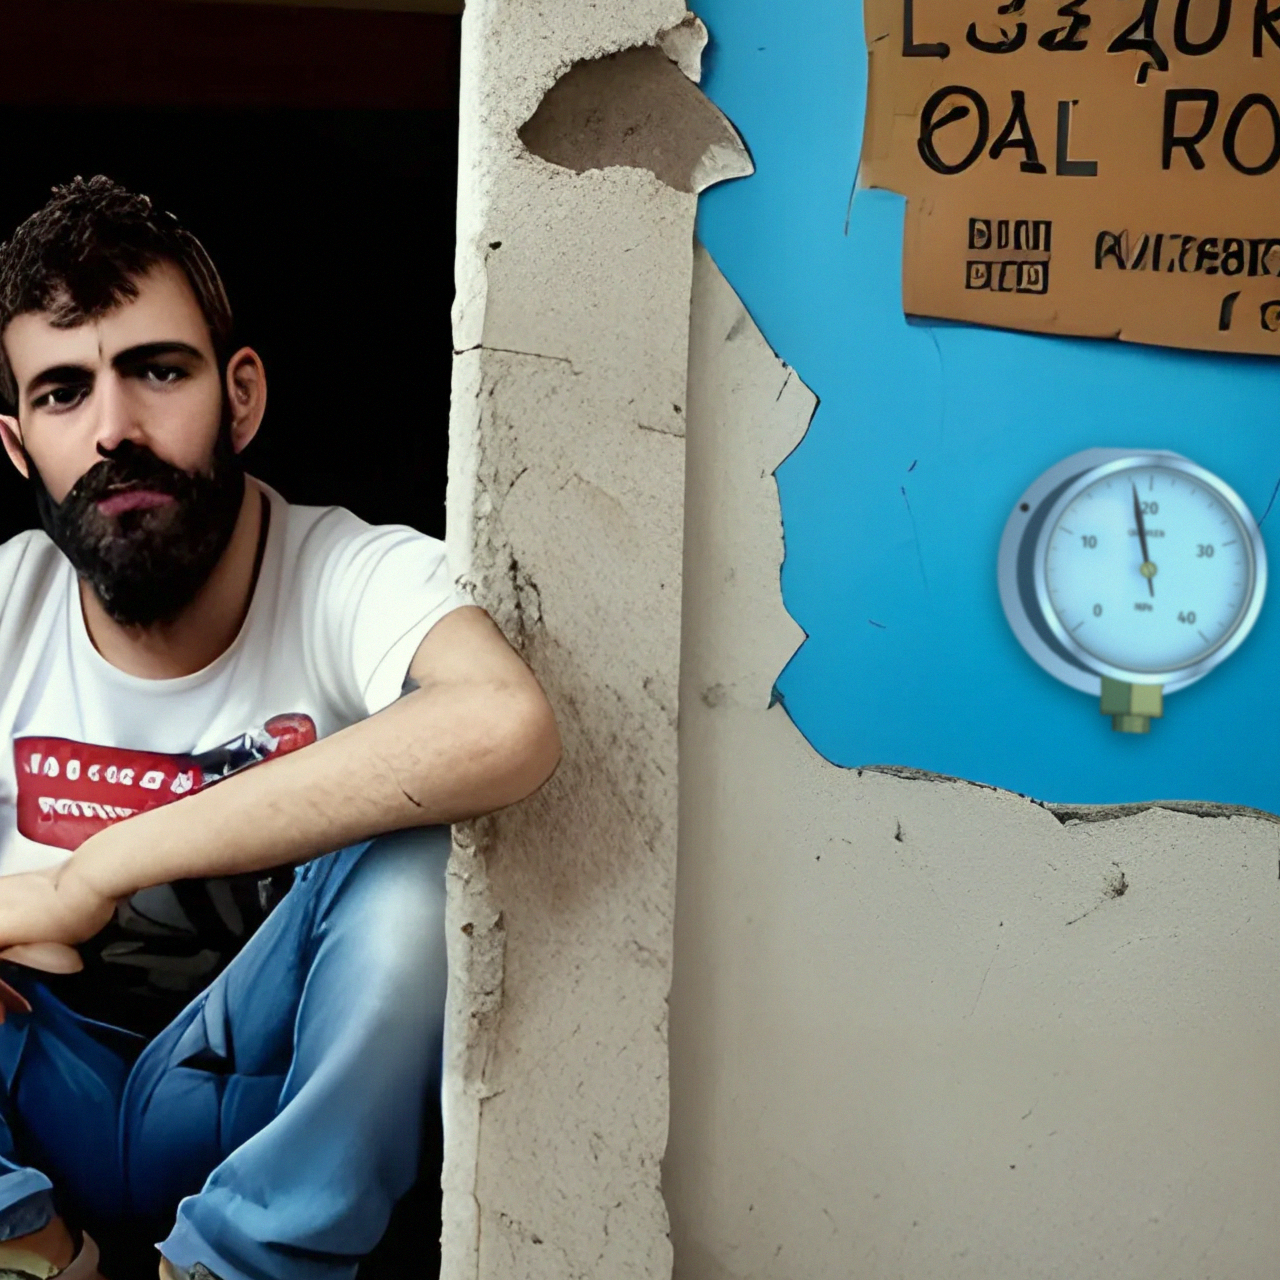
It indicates 18 MPa
